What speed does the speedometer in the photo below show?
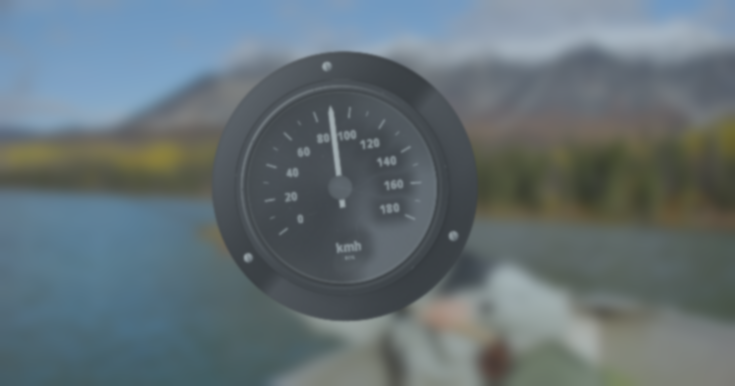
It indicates 90 km/h
